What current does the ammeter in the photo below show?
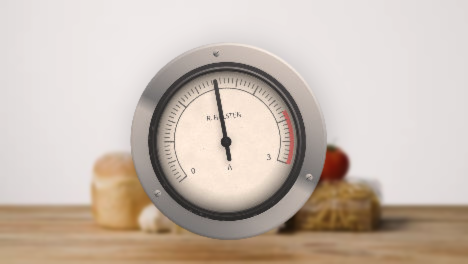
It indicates 1.5 A
